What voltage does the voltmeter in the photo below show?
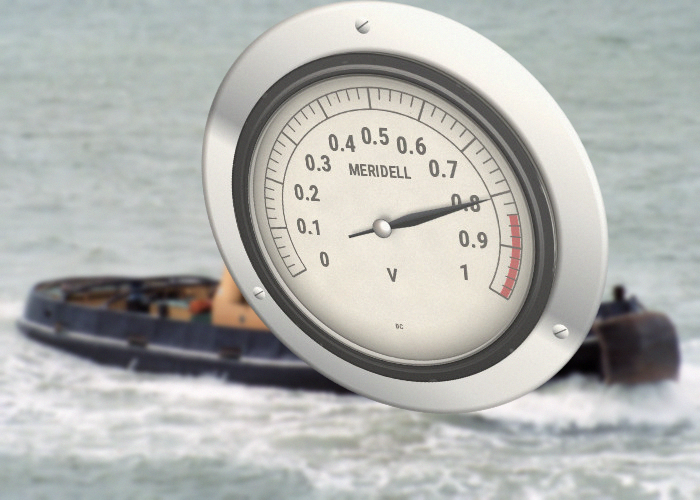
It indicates 0.8 V
